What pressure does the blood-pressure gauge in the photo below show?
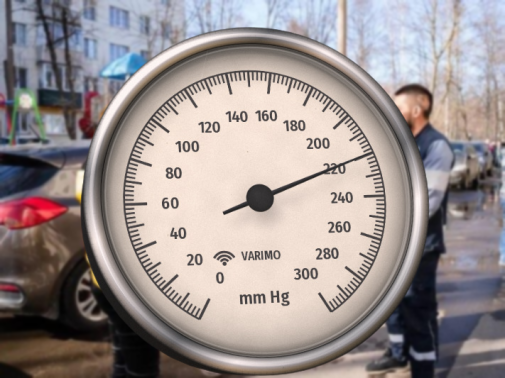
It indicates 220 mmHg
